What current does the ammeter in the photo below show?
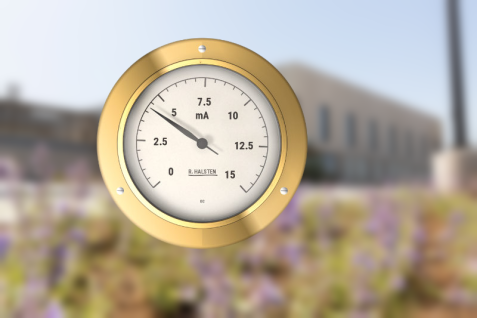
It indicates 4.25 mA
